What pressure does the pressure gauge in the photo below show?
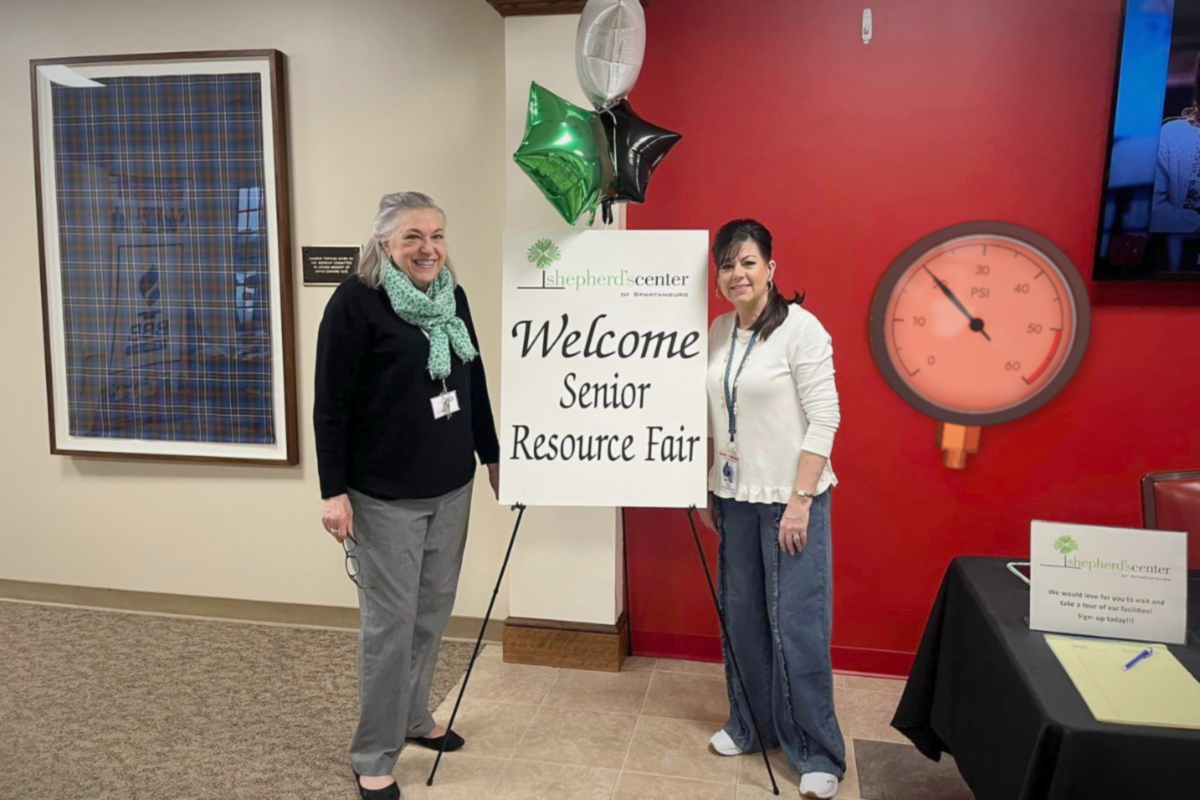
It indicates 20 psi
